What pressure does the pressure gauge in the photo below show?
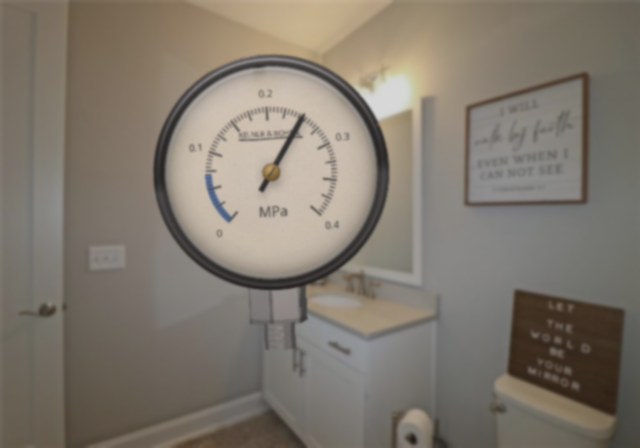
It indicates 0.25 MPa
